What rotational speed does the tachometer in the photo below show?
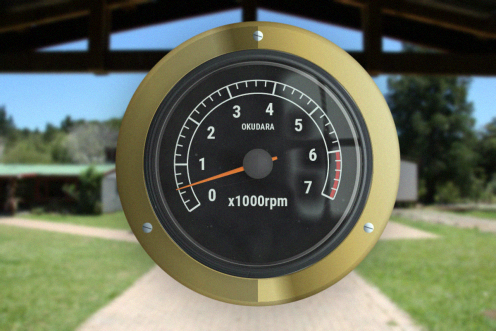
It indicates 500 rpm
